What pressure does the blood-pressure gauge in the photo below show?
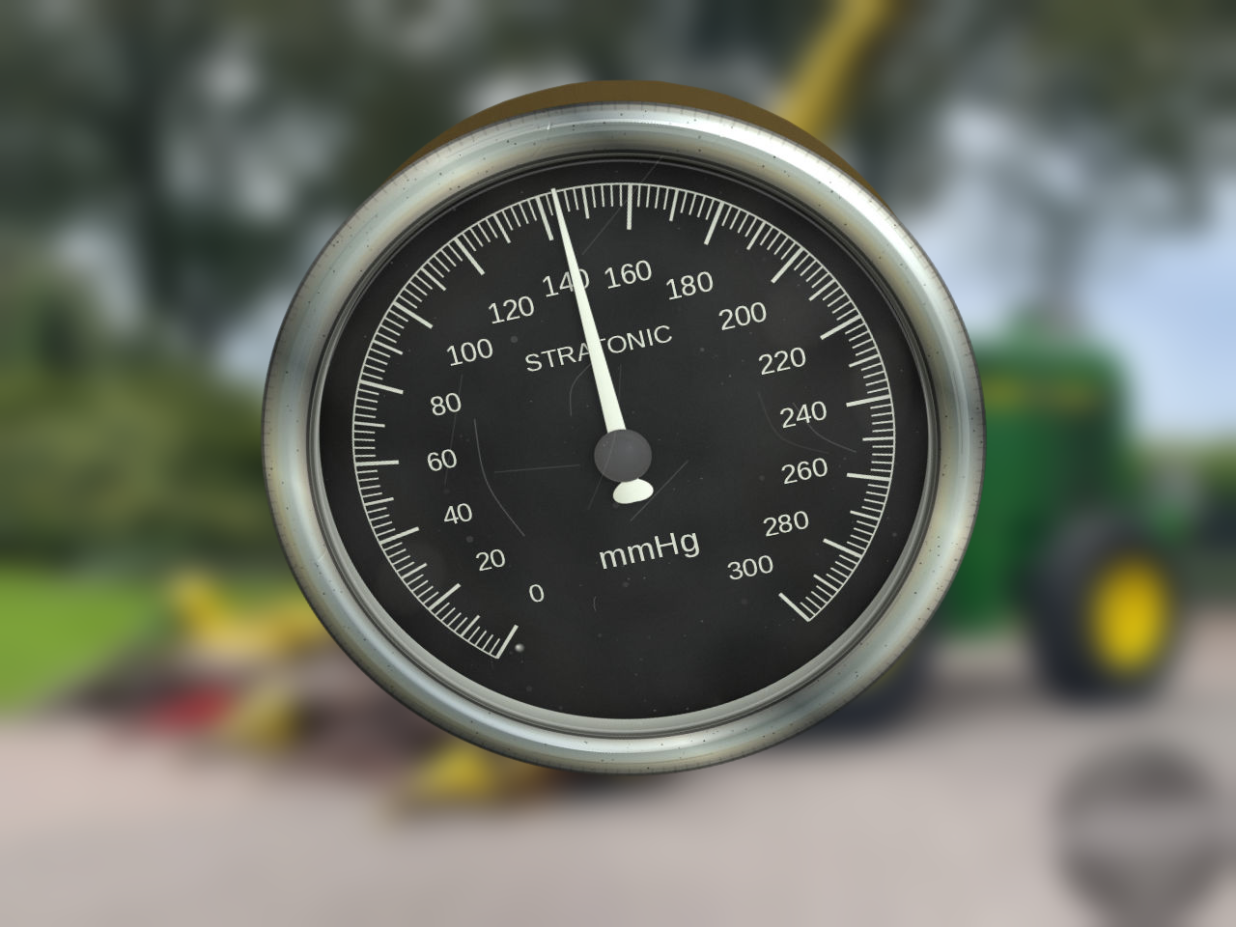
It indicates 144 mmHg
